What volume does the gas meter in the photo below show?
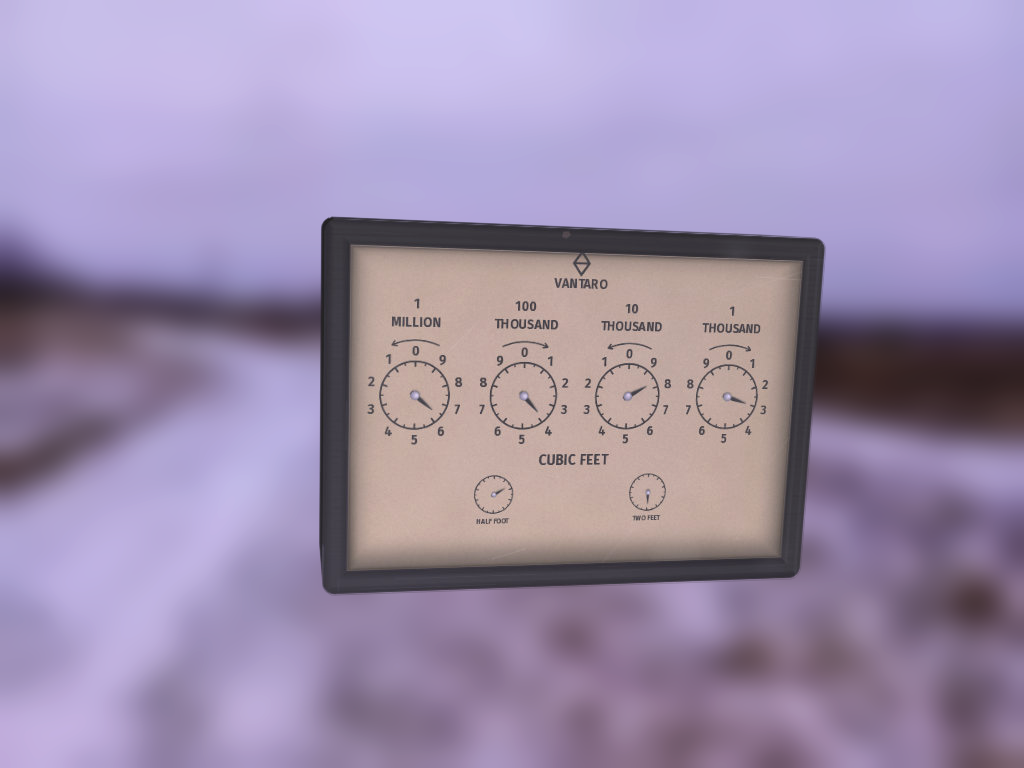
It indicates 638300 ft³
